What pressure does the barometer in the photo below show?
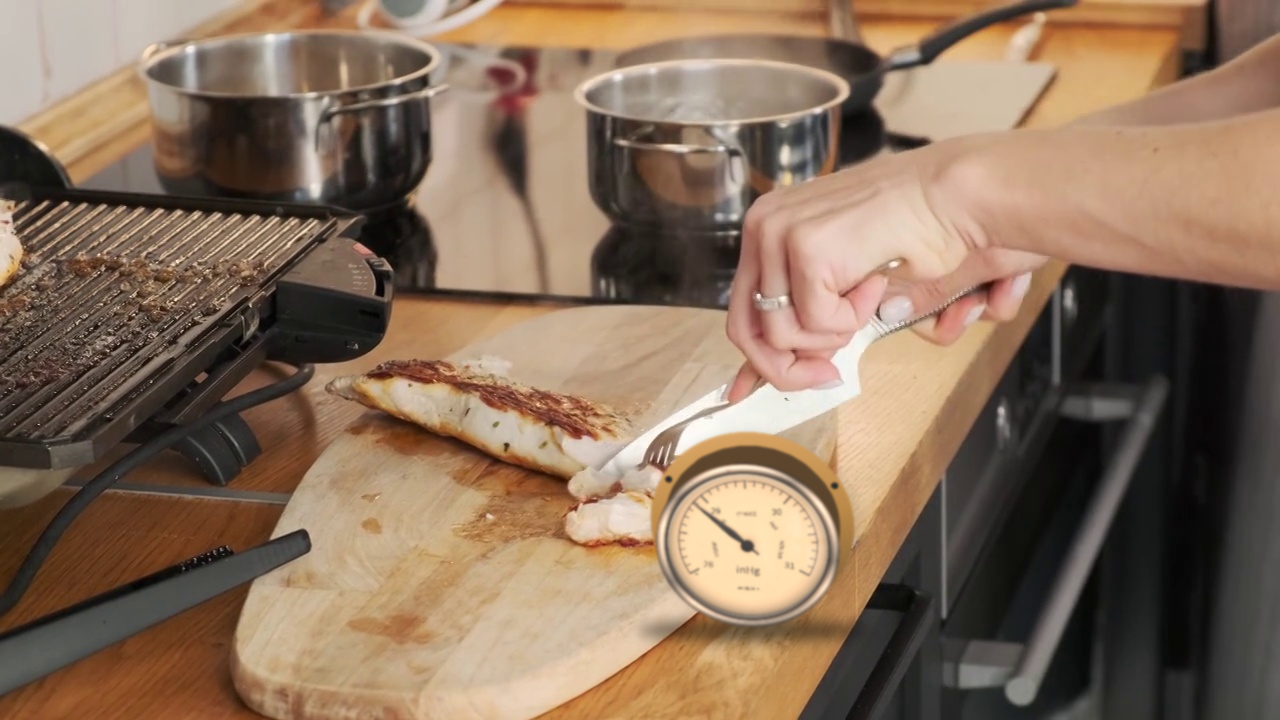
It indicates 28.9 inHg
